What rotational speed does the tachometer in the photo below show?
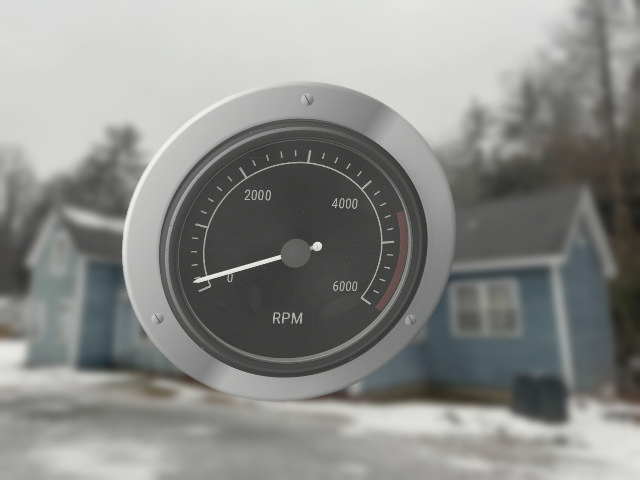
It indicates 200 rpm
